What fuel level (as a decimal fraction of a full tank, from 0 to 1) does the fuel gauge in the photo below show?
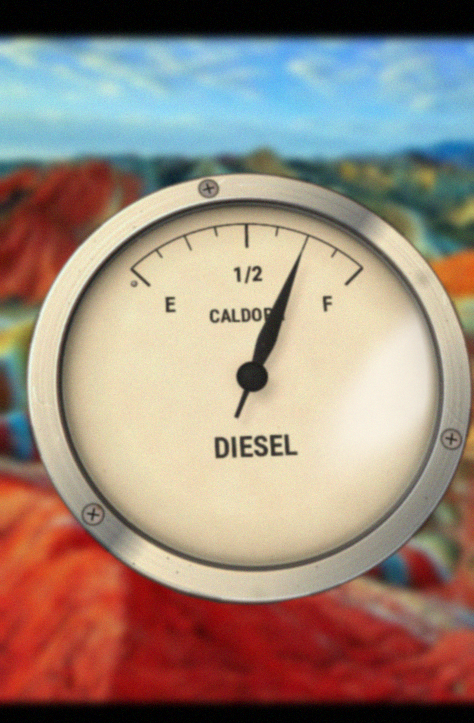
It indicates 0.75
